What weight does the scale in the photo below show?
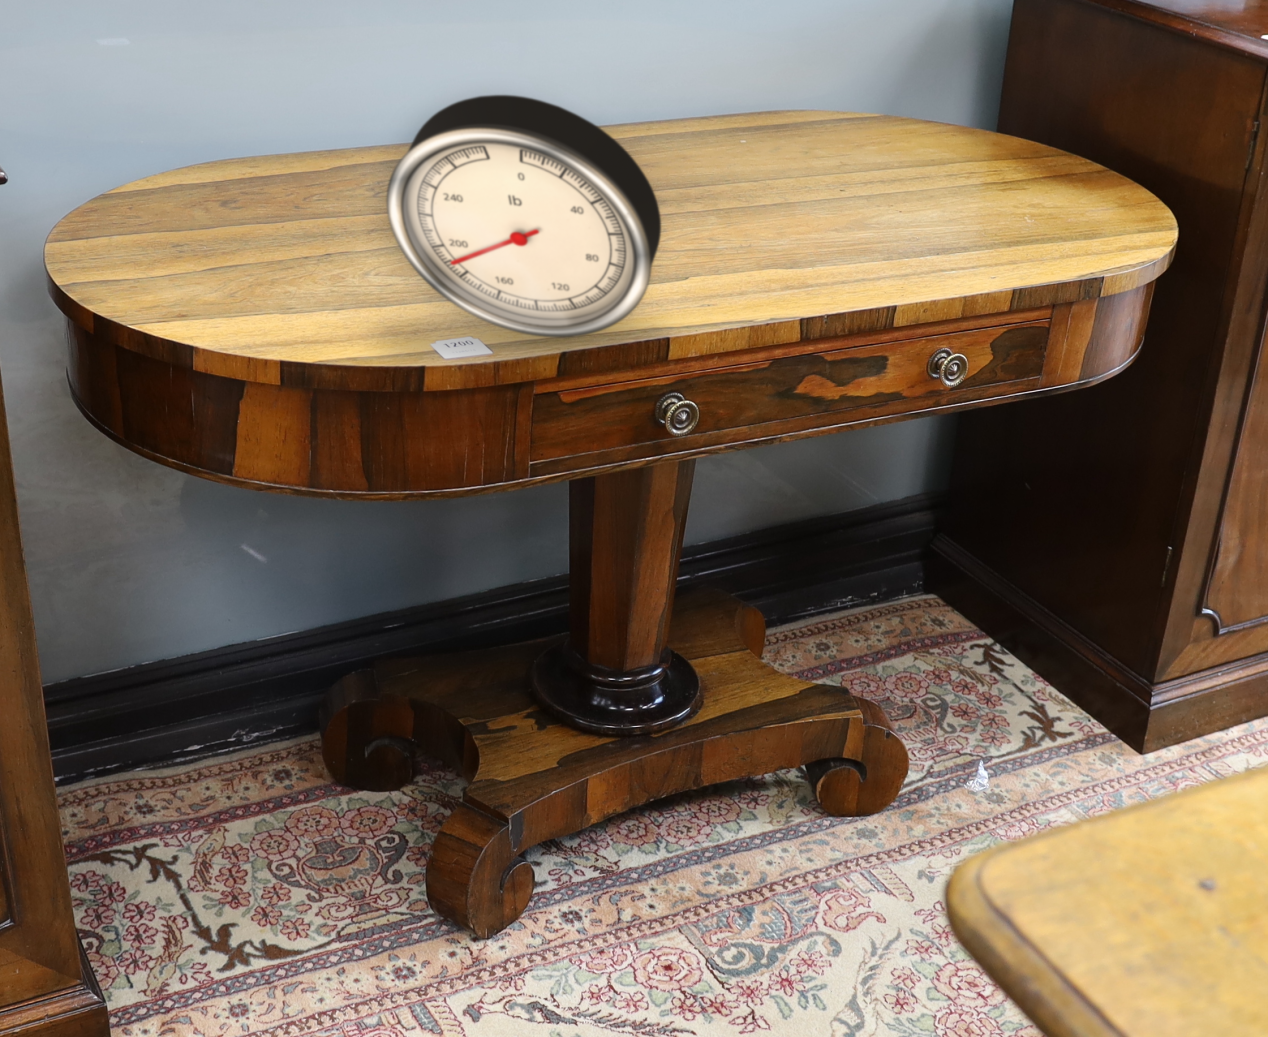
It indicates 190 lb
